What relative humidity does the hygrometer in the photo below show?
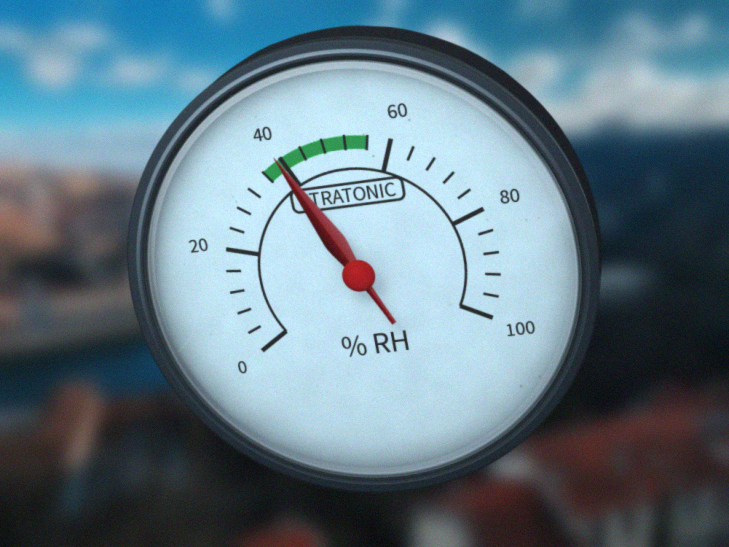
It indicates 40 %
